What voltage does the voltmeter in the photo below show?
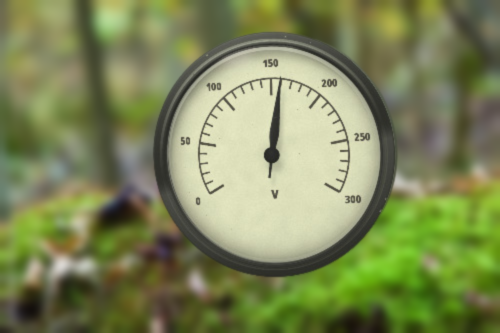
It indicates 160 V
